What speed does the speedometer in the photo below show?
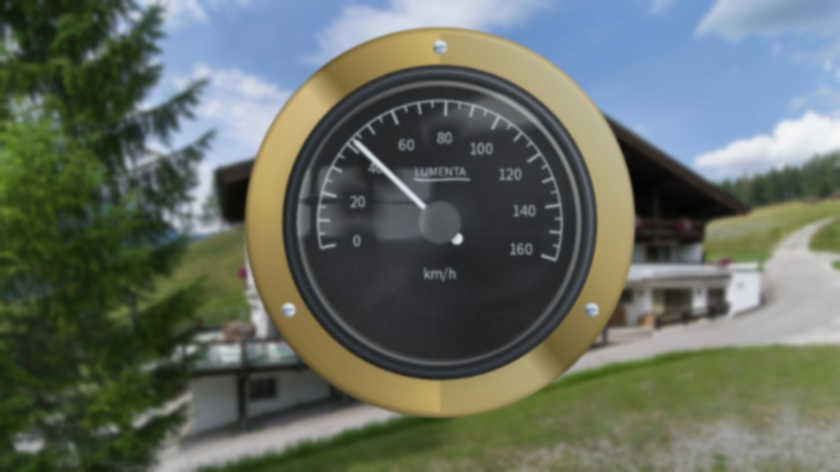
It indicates 42.5 km/h
